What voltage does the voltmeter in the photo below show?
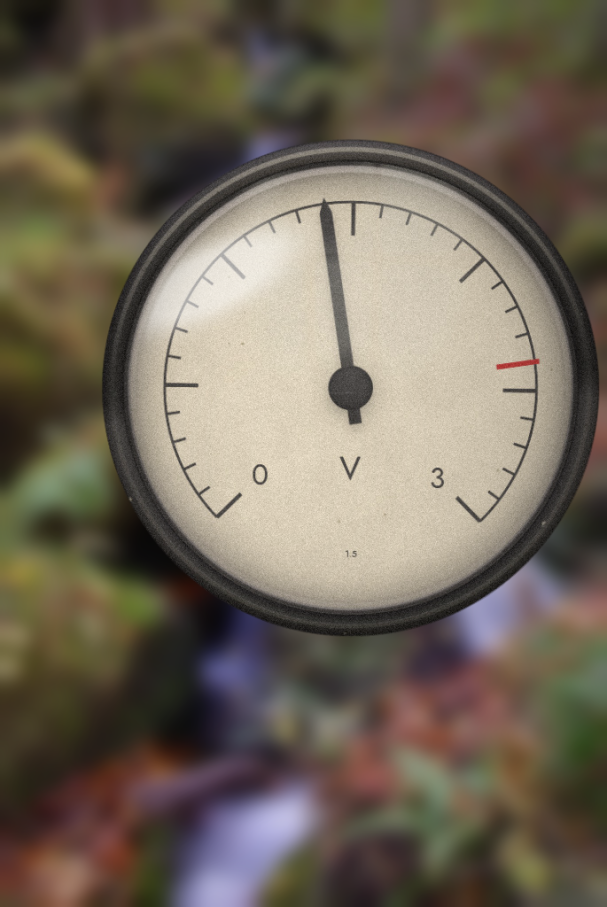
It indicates 1.4 V
